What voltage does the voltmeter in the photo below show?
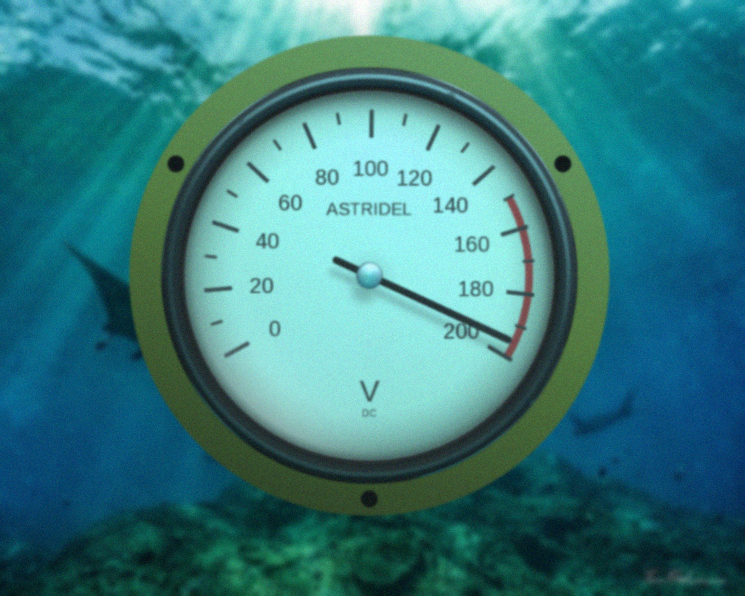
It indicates 195 V
